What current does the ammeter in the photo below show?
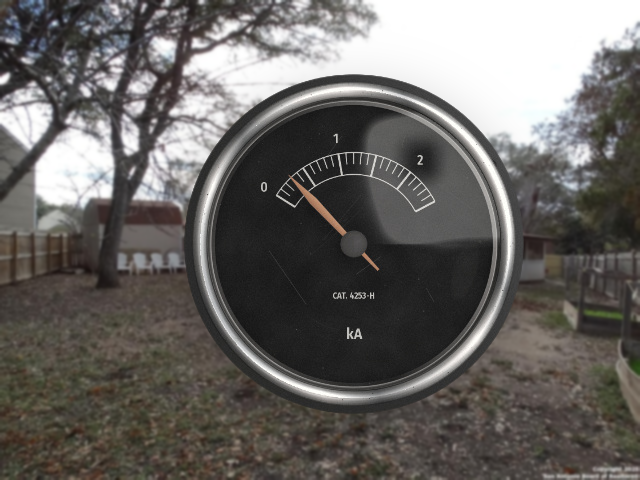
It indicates 0.3 kA
